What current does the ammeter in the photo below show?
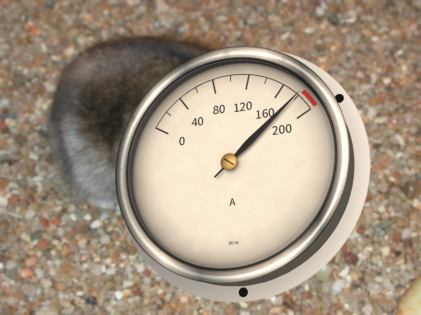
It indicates 180 A
